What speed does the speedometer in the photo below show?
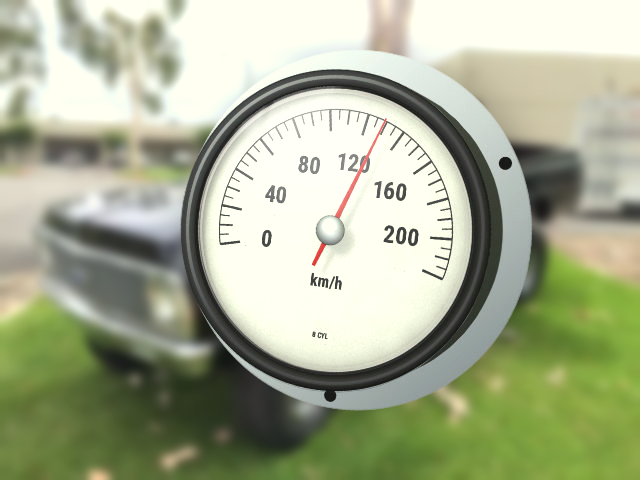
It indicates 130 km/h
